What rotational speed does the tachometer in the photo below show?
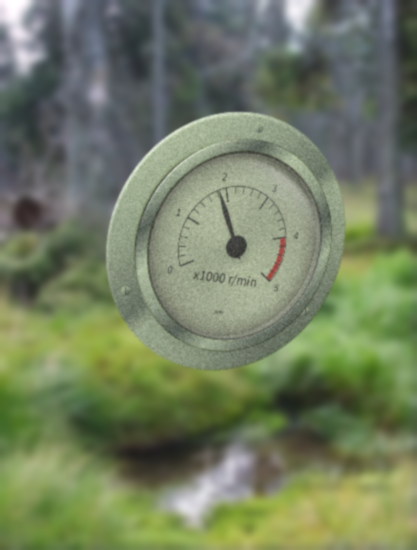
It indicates 1800 rpm
